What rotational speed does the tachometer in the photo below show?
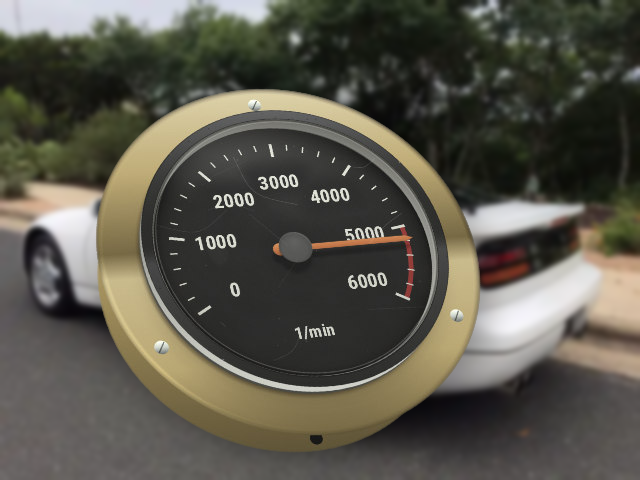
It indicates 5200 rpm
